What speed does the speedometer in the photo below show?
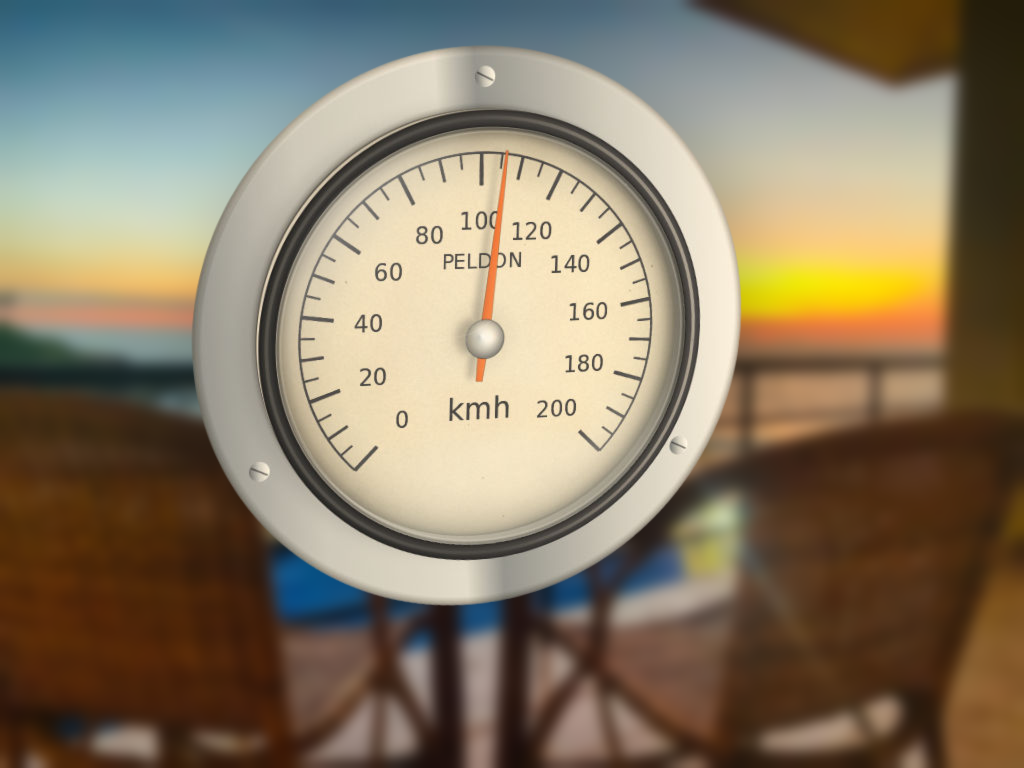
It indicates 105 km/h
